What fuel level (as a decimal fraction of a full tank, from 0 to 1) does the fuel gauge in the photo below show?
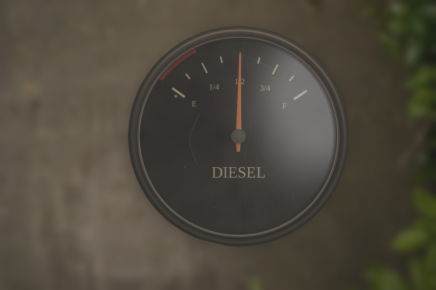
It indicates 0.5
